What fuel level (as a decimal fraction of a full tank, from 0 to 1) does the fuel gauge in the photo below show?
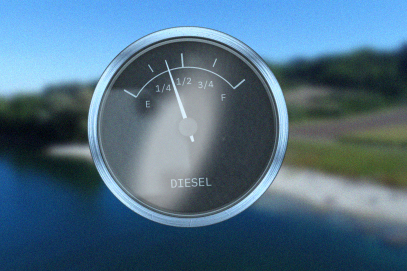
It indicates 0.375
